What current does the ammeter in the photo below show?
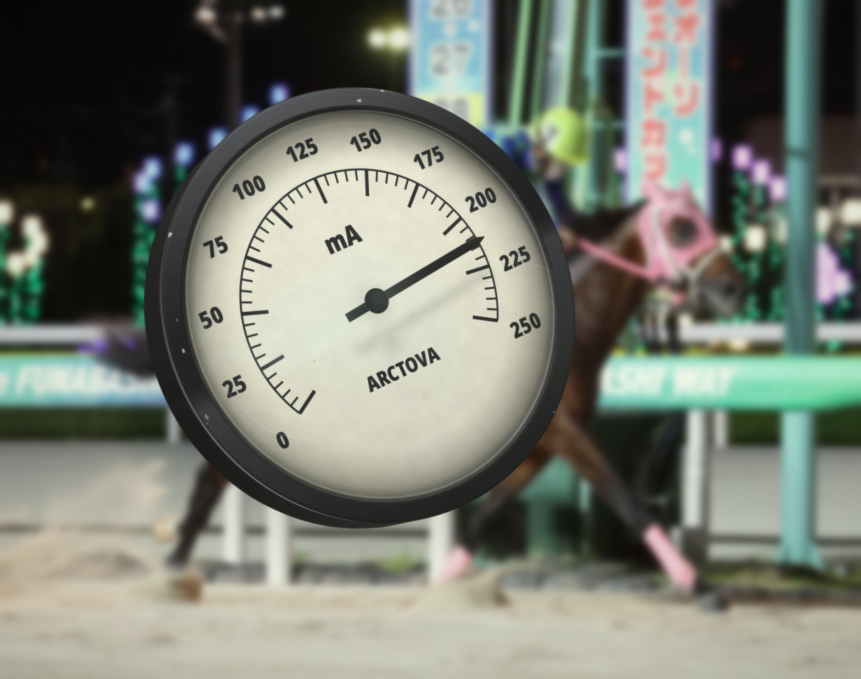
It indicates 212.5 mA
